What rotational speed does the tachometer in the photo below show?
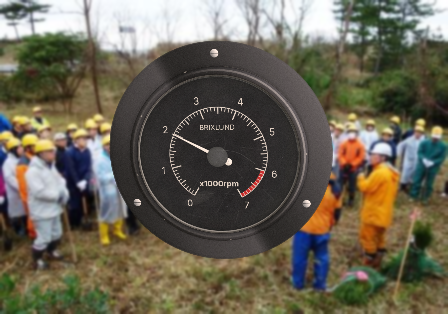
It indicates 2000 rpm
